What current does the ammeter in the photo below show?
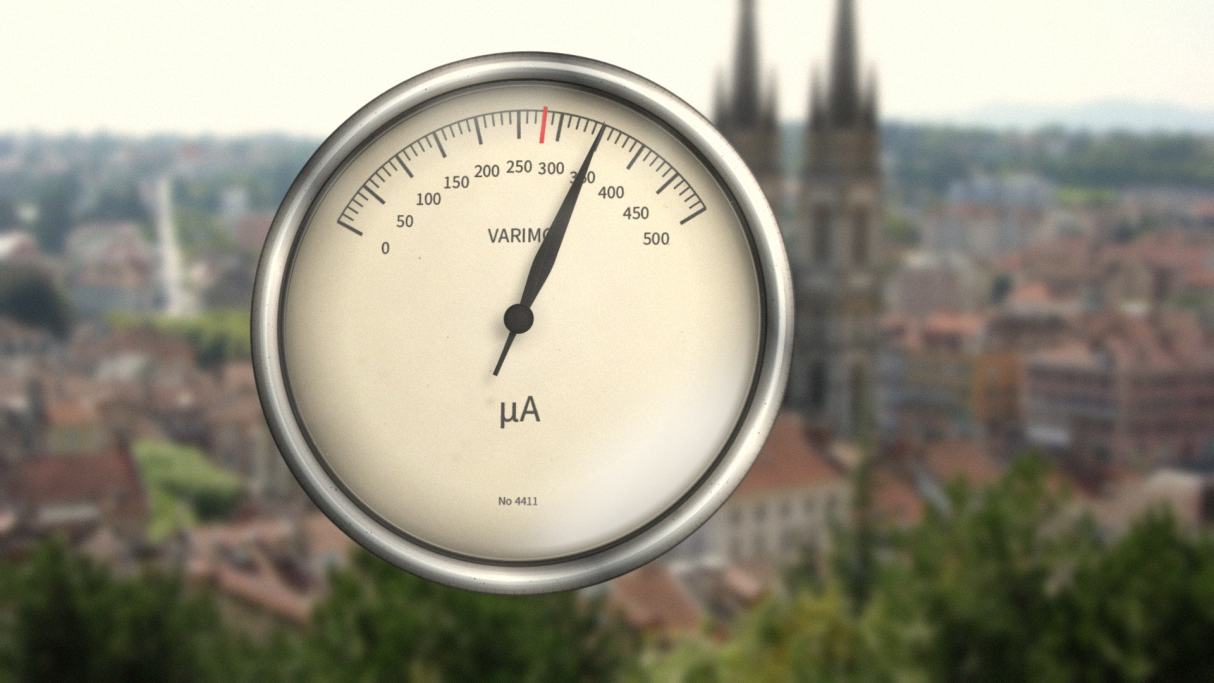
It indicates 350 µA
